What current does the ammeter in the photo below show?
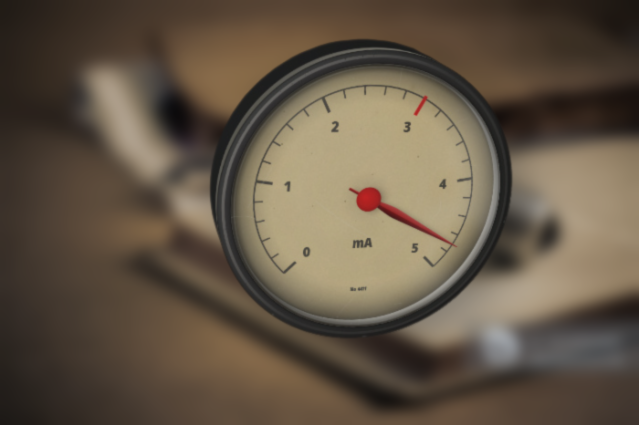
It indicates 4.7 mA
